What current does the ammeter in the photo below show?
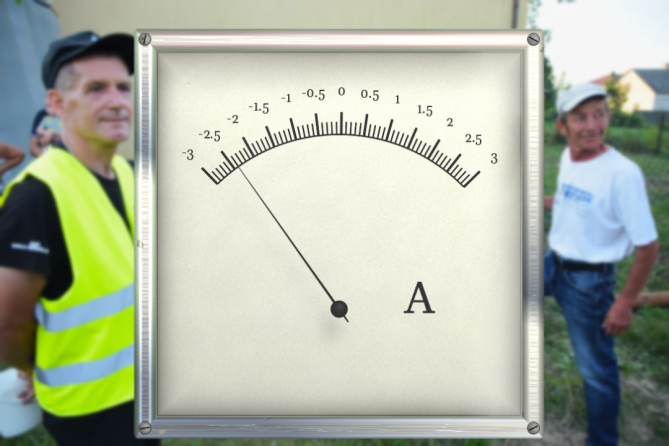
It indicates -2.4 A
